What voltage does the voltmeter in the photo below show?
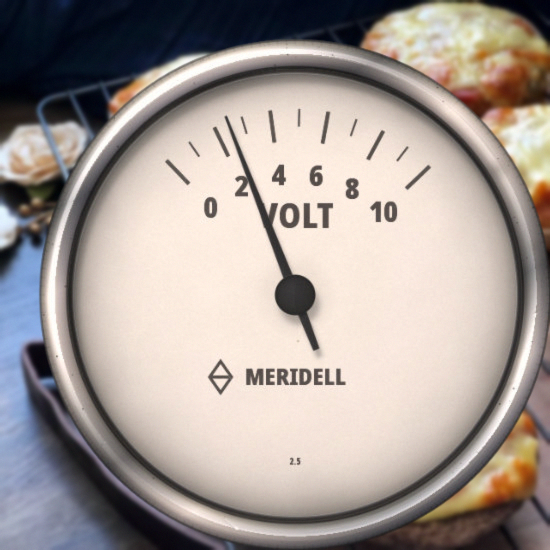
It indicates 2.5 V
